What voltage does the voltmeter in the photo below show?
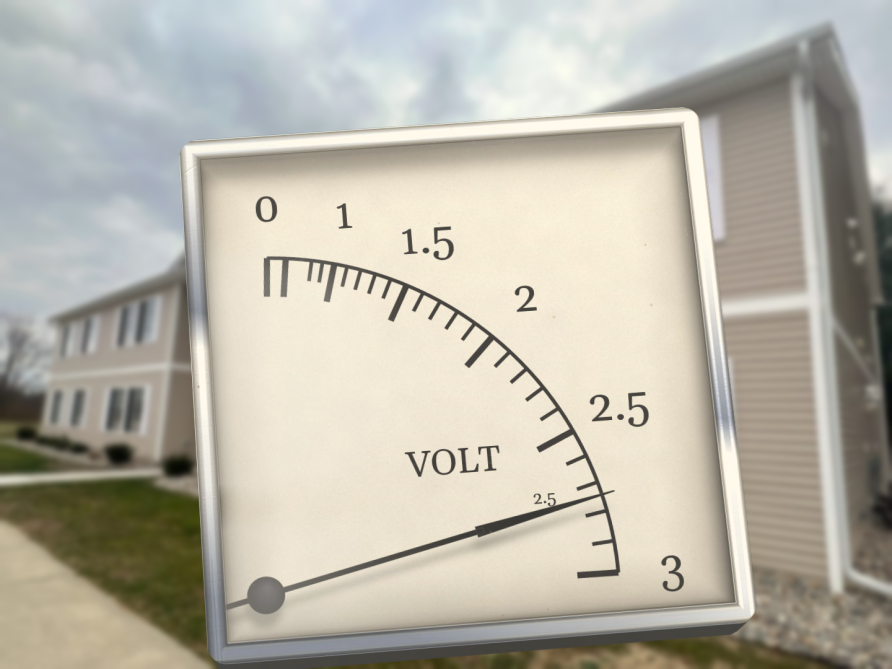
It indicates 2.75 V
